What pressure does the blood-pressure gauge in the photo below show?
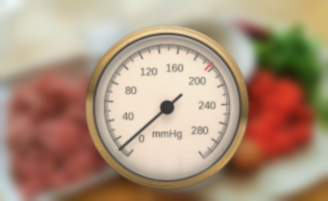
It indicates 10 mmHg
